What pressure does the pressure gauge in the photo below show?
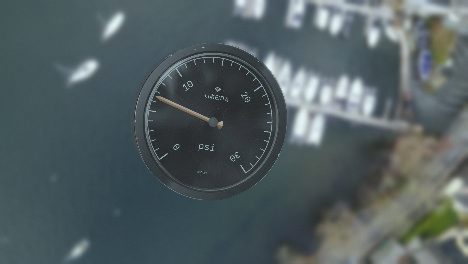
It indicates 6.5 psi
